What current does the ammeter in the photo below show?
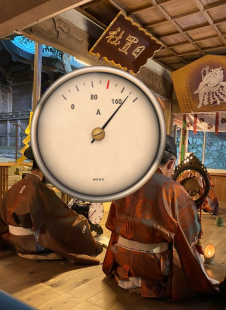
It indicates 180 A
